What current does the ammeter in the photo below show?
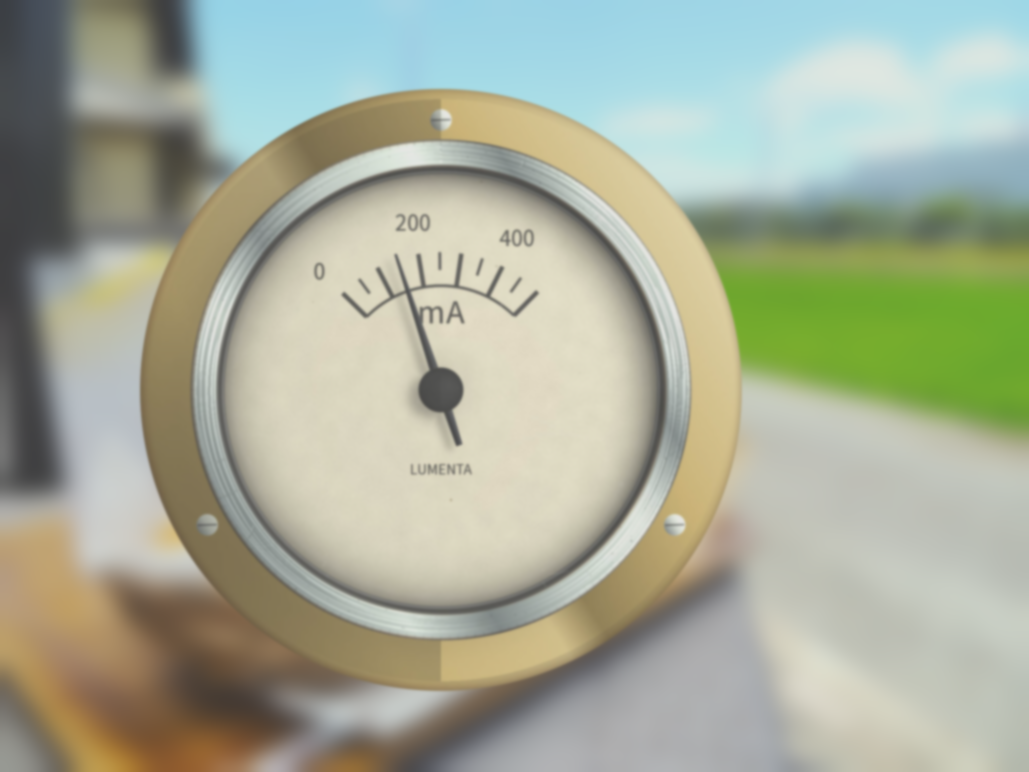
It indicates 150 mA
